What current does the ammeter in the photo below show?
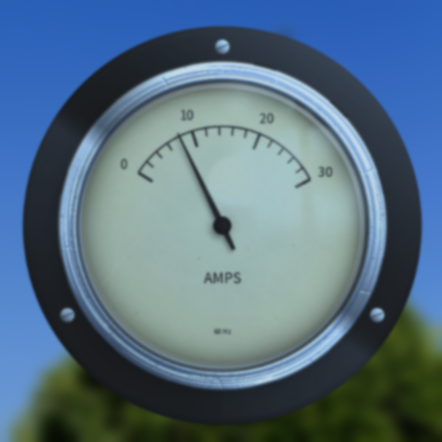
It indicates 8 A
